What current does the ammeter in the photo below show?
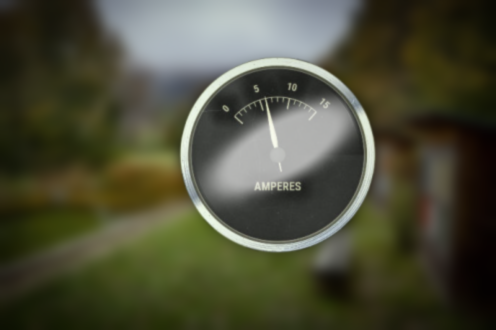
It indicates 6 A
